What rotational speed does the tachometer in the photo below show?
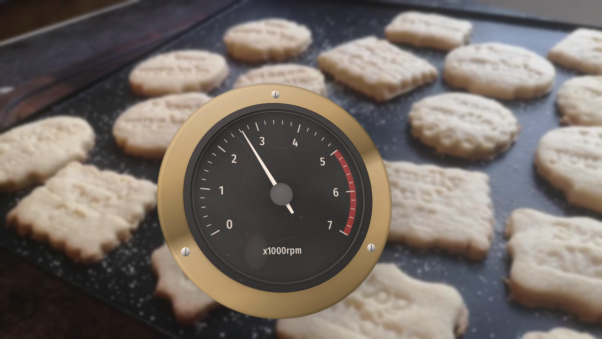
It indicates 2600 rpm
